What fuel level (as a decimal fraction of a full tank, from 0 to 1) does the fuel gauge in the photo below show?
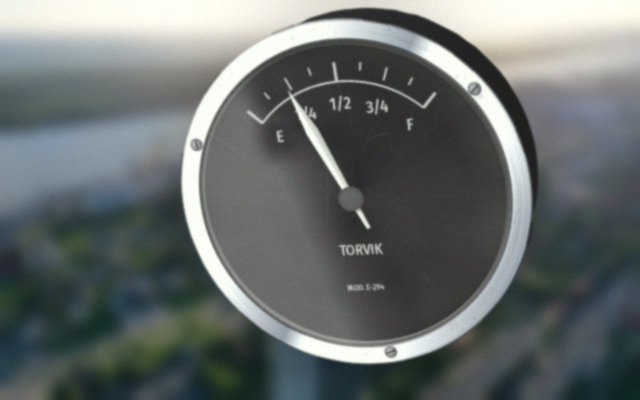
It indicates 0.25
